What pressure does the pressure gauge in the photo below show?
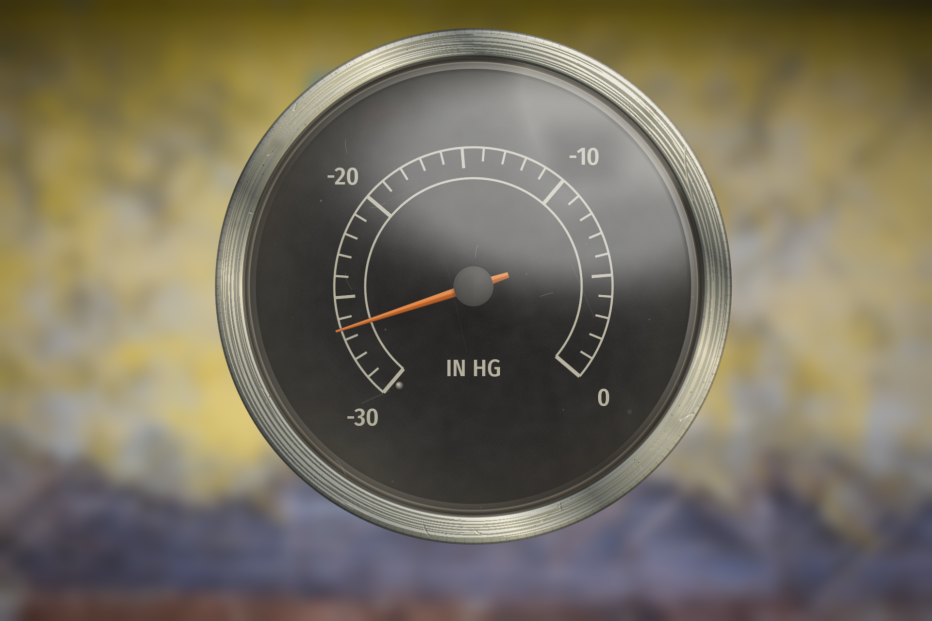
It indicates -26.5 inHg
